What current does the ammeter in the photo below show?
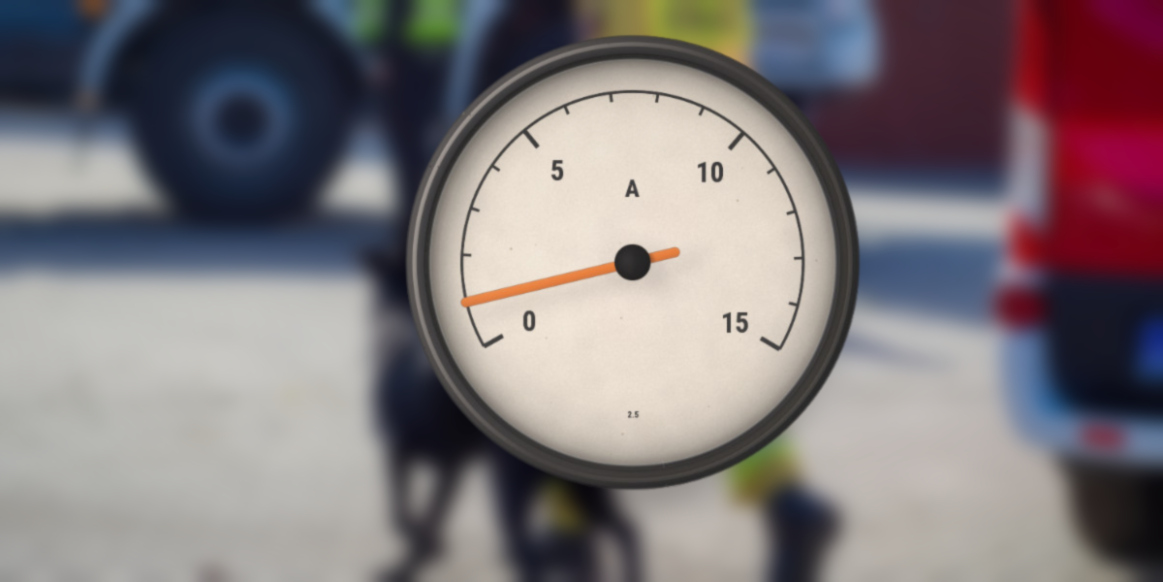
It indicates 1 A
